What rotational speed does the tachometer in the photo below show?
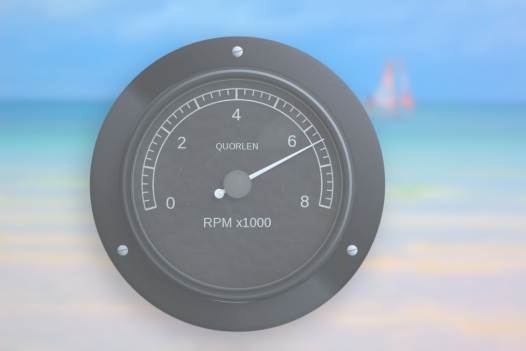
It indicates 6400 rpm
